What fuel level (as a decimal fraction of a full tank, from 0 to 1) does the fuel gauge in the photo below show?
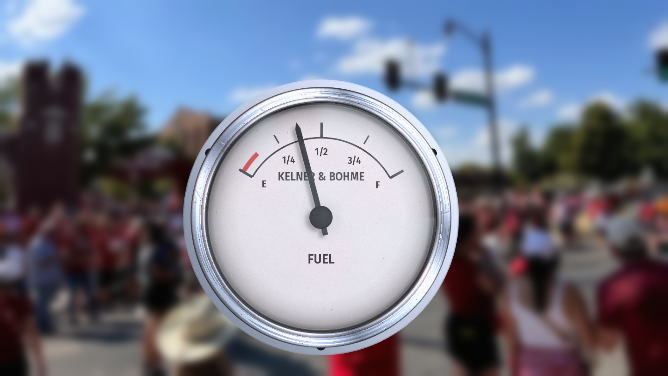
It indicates 0.375
